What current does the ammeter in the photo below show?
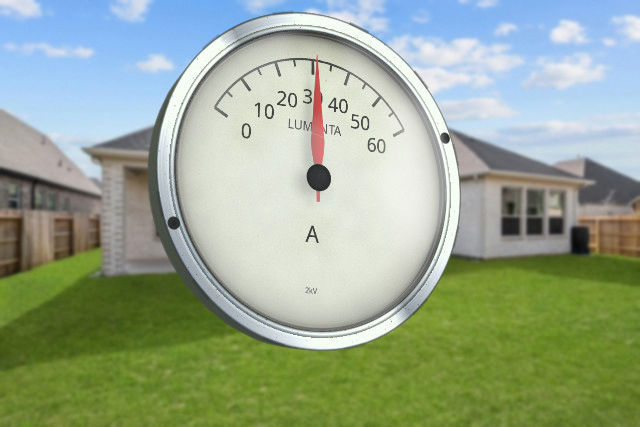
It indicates 30 A
